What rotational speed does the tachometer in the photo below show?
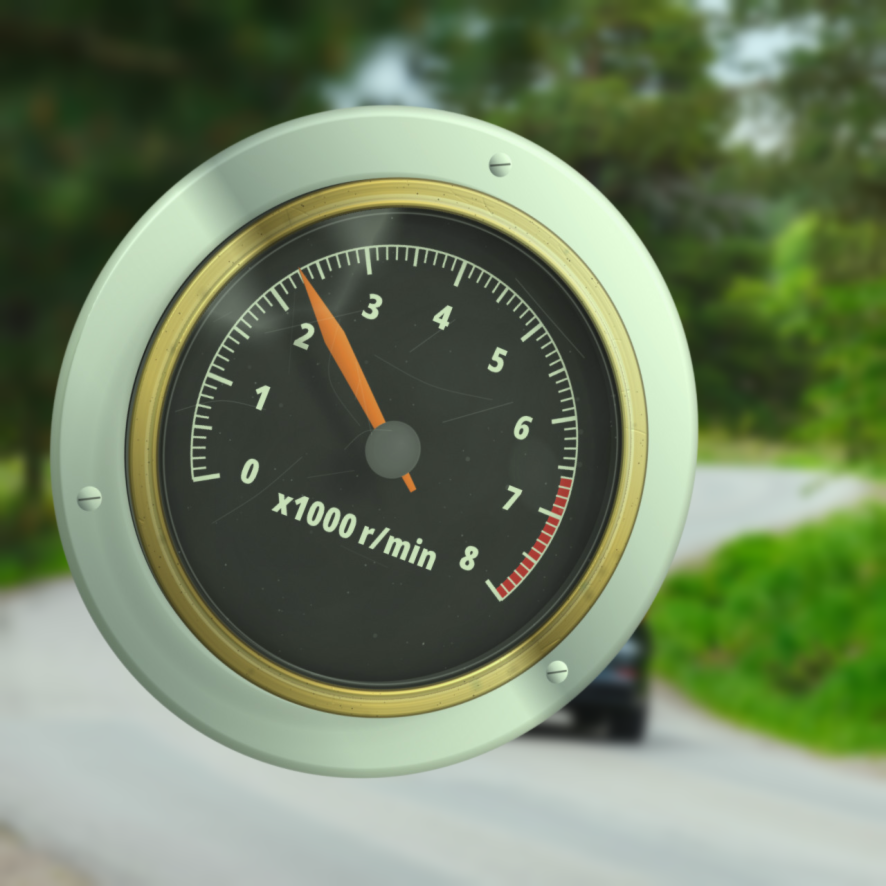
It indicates 2300 rpm
